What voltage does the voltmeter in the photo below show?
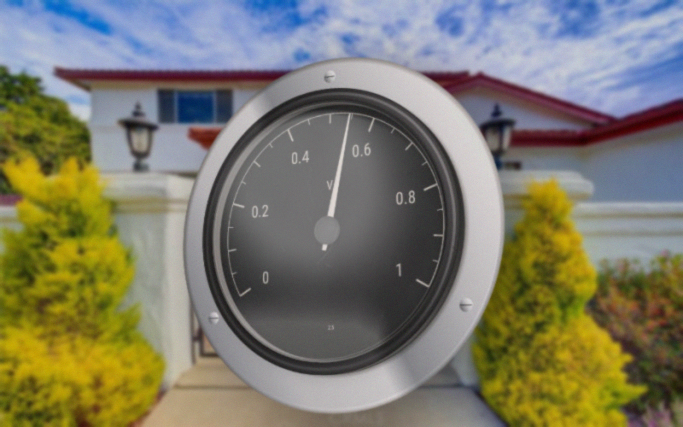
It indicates 0.55 V
